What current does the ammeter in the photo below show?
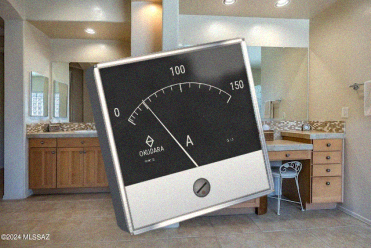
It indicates 50 A
